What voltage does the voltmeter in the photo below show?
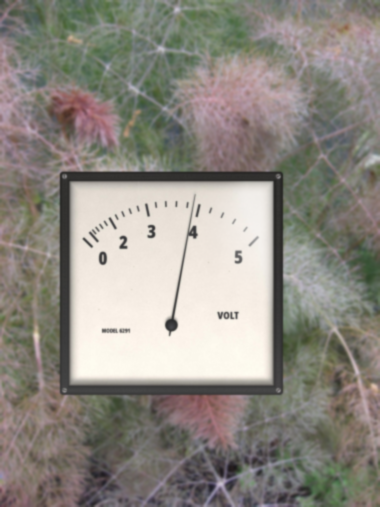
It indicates 3.9 V
